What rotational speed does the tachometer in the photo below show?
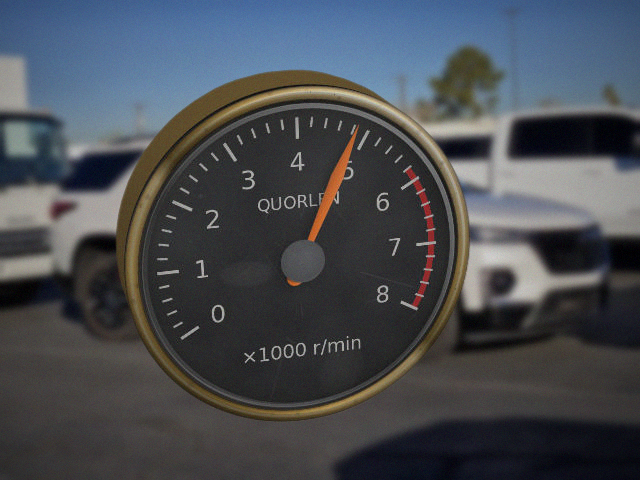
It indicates 4800 rpm
